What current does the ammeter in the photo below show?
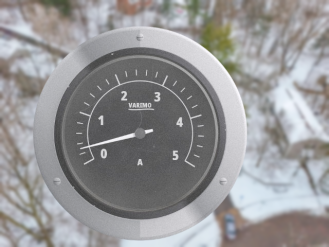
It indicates 0.3 A
